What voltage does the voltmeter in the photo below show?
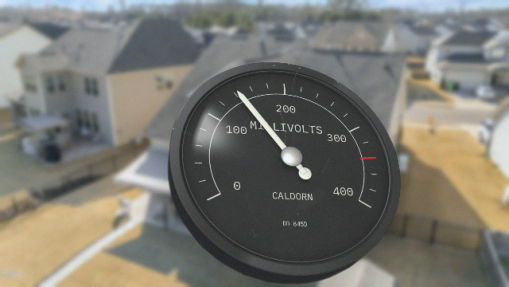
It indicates 140 mV
